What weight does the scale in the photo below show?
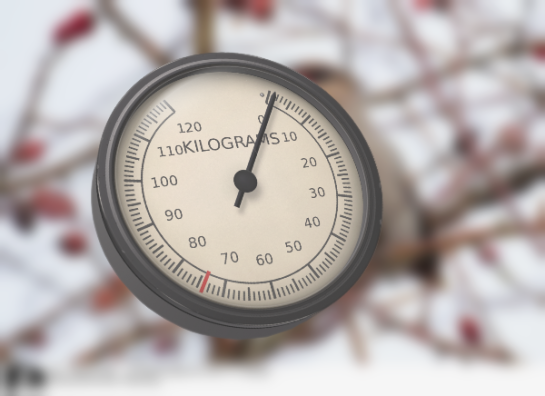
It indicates 1 kg
